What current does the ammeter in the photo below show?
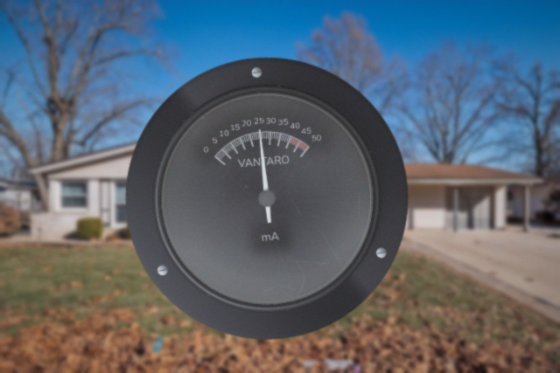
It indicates 25 mA
